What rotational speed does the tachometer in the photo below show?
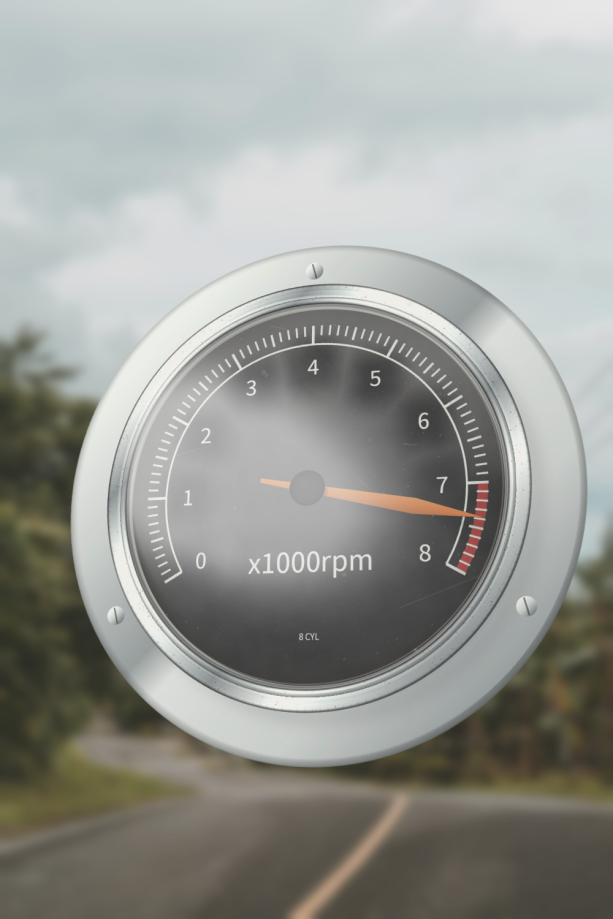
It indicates 7400 rpm
